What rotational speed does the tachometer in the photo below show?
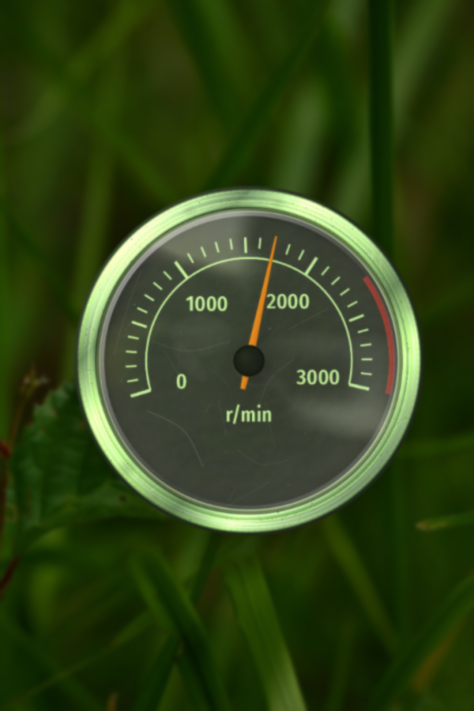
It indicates 1700 rpm
